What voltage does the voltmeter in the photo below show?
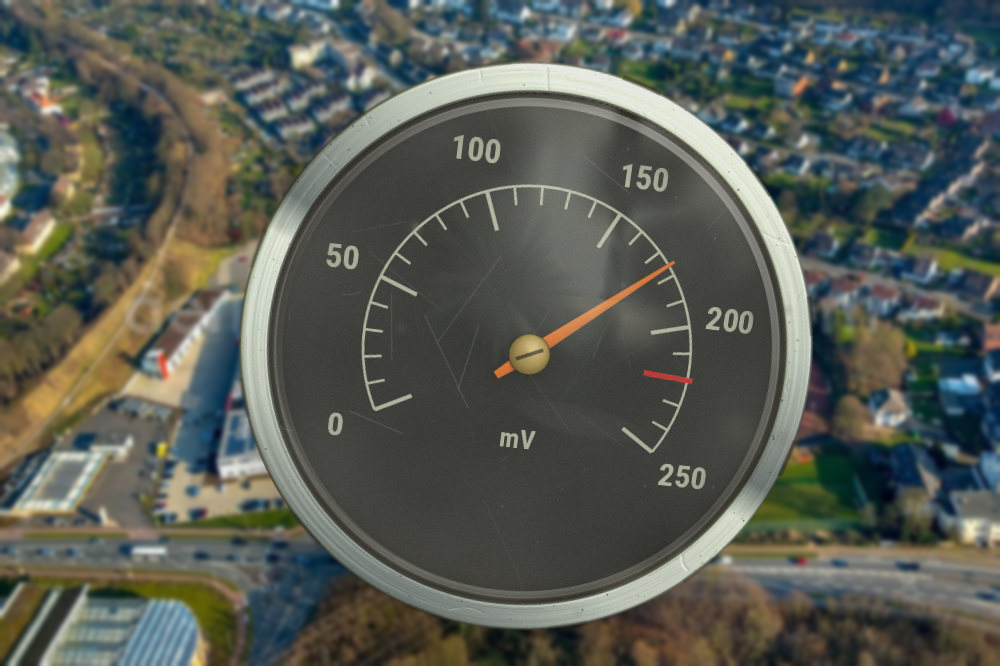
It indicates 175 mV
